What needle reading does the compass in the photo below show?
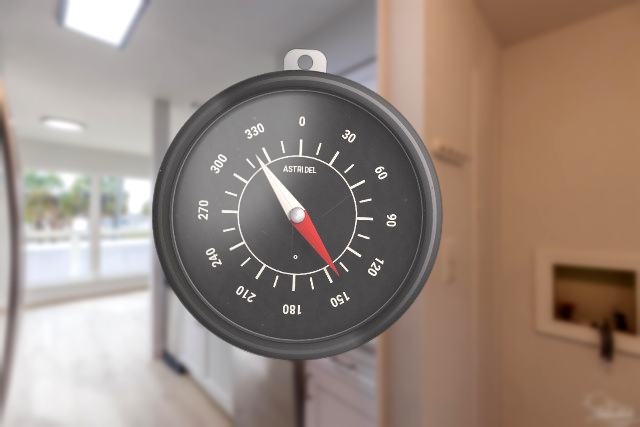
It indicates 142.5 °
